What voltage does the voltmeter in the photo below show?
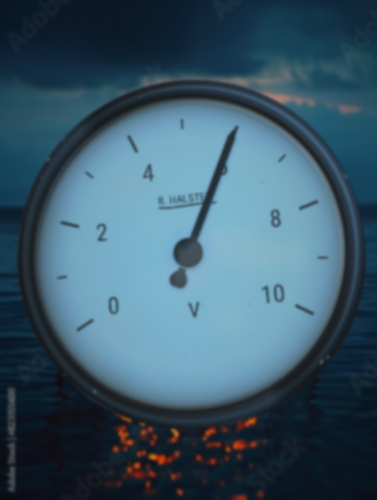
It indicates 6 V
